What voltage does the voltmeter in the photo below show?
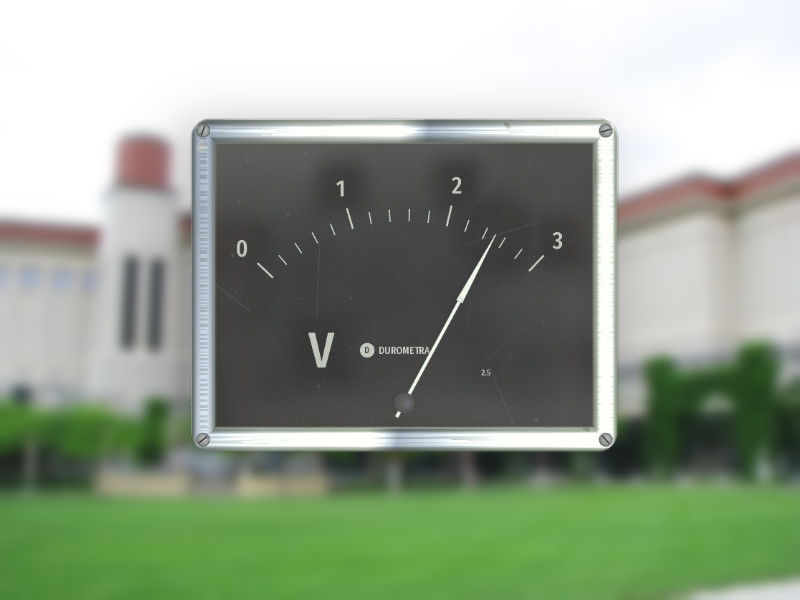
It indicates 2.5 V
